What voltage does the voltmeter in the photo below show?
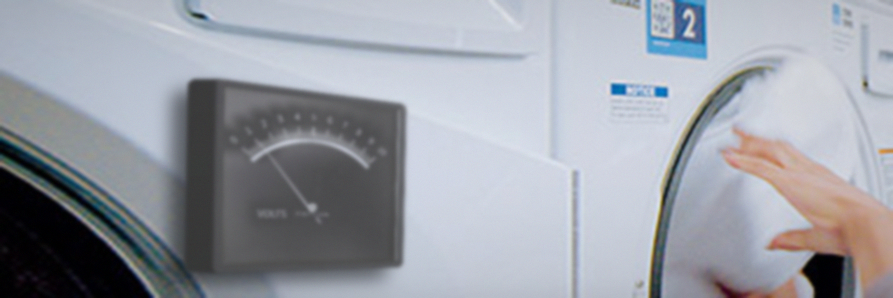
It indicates 1 V
